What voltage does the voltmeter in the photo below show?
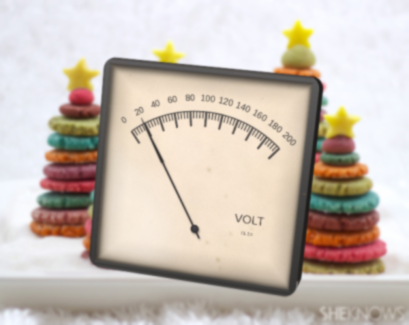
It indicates 20 V
